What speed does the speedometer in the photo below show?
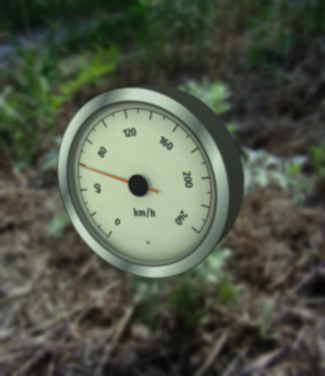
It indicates 60 km/h
